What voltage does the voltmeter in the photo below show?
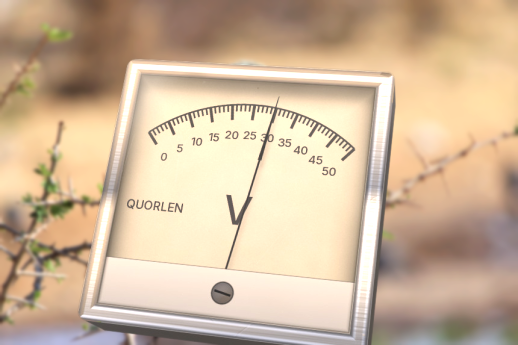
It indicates 30 V
